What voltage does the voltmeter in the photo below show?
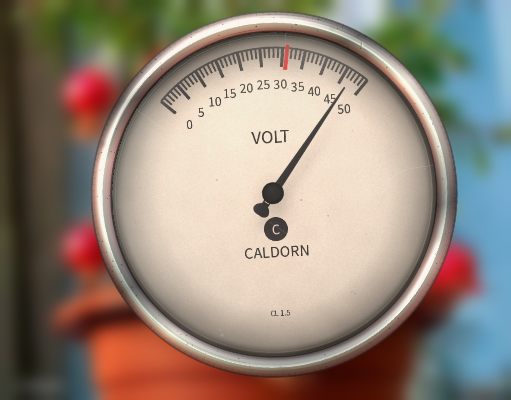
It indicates 47 V
